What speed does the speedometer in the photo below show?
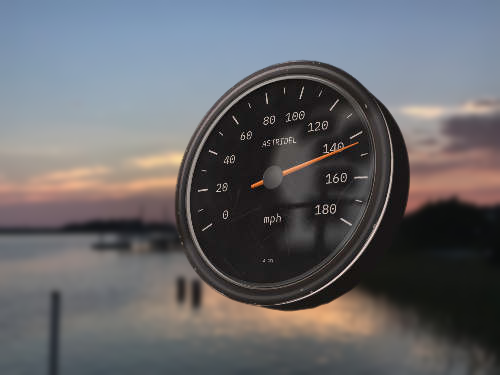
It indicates 145 mph
